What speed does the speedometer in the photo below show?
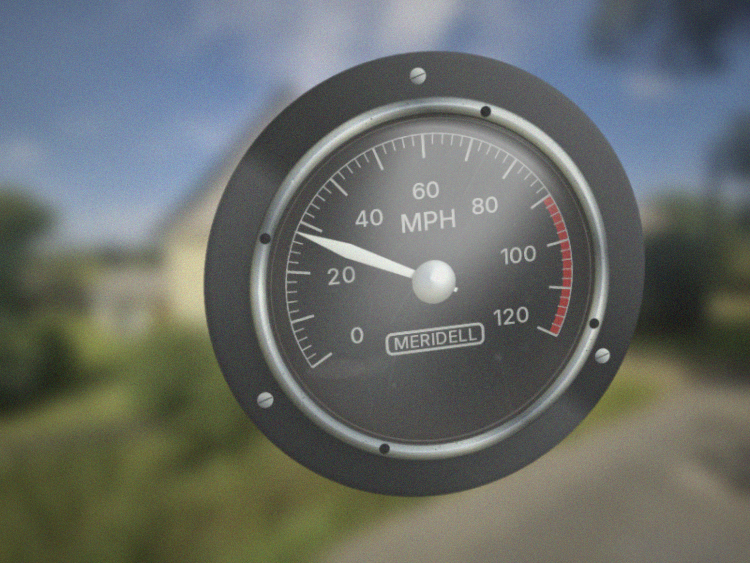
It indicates 28 mph
